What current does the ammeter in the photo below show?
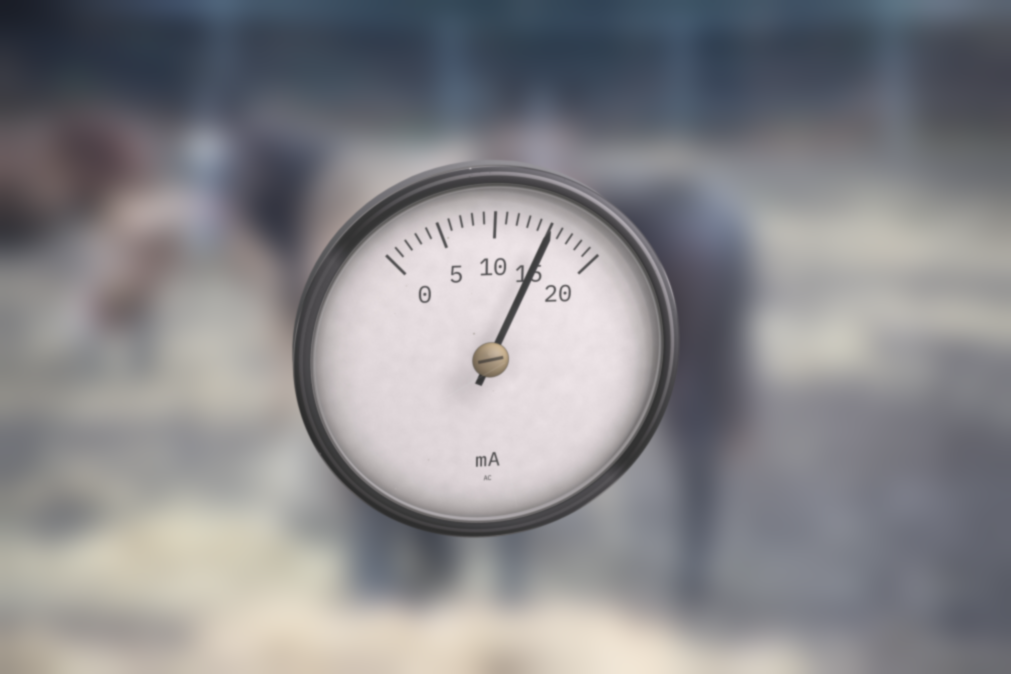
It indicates 15 mA
